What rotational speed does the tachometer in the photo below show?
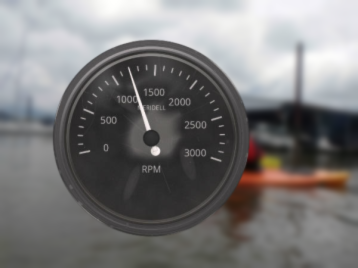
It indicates 1200 rpm
